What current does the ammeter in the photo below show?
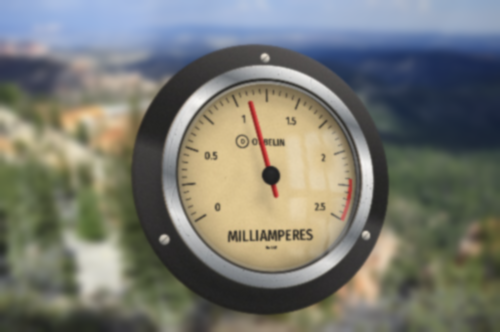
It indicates 1.1 mA
